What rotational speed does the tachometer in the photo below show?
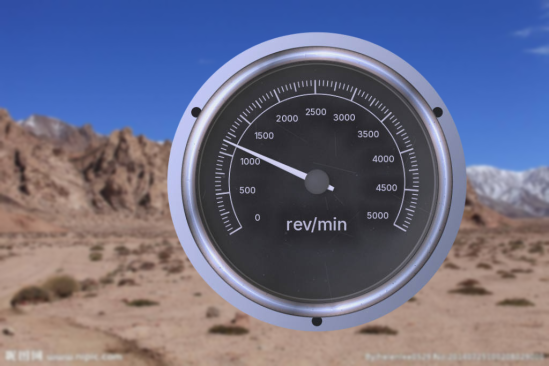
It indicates 1150 rpm
